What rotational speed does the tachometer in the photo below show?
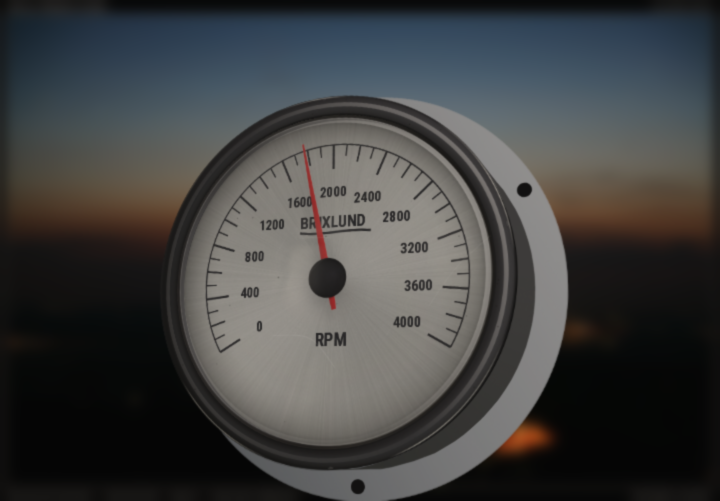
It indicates 1800 rpm
